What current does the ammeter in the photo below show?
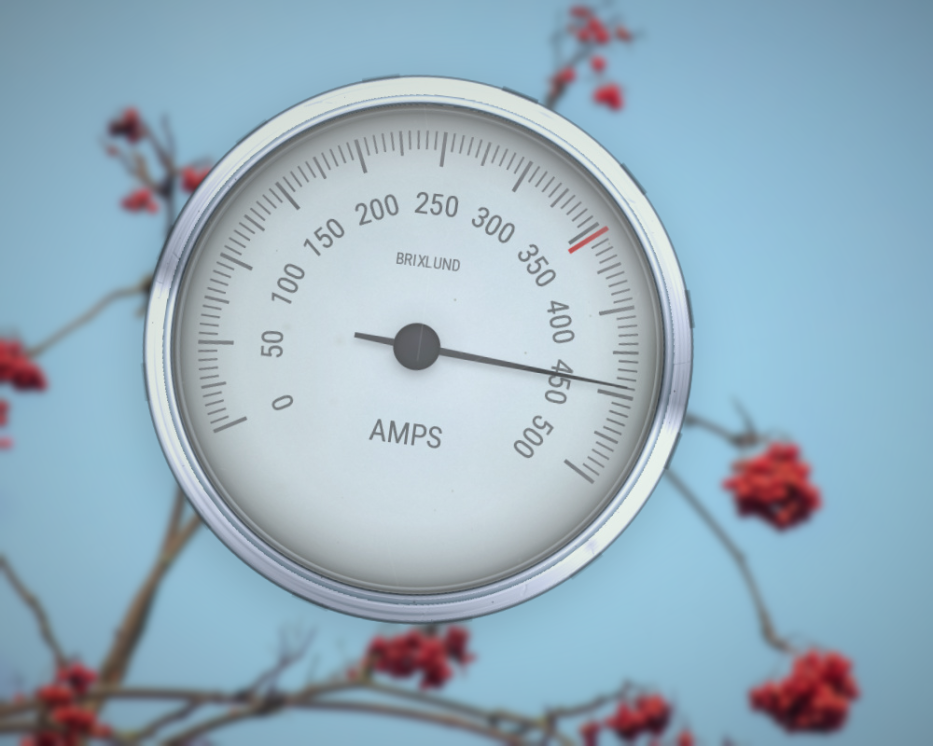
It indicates 445 A
